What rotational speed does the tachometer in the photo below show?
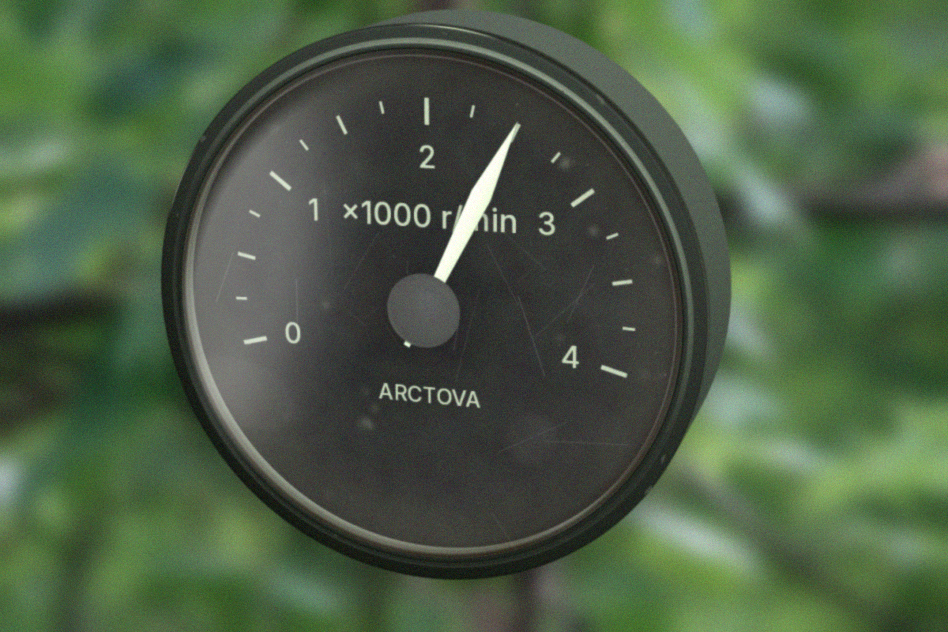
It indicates 2500 rpm
